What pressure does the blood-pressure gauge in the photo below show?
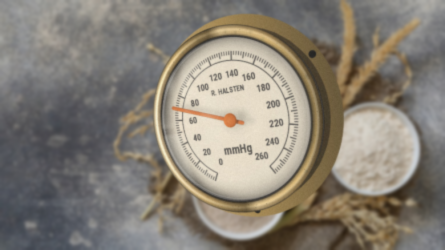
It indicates 70 mmHg
